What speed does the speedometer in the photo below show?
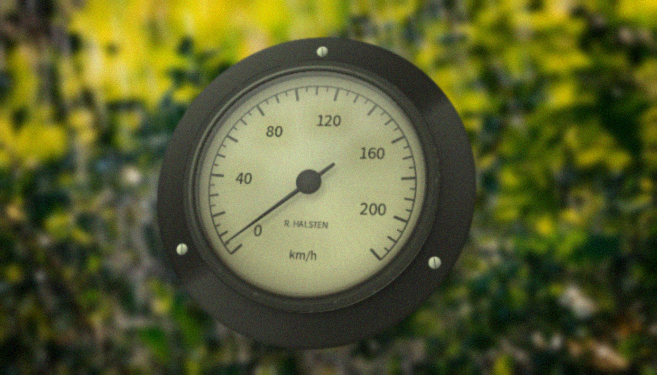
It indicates 5 km/h
